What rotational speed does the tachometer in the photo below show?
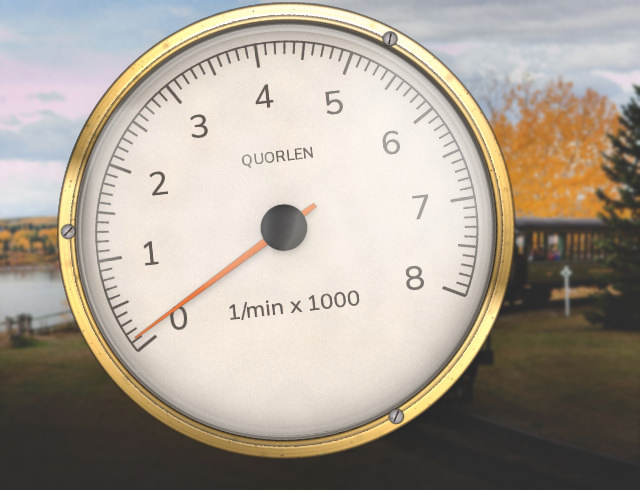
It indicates 100 rpm
